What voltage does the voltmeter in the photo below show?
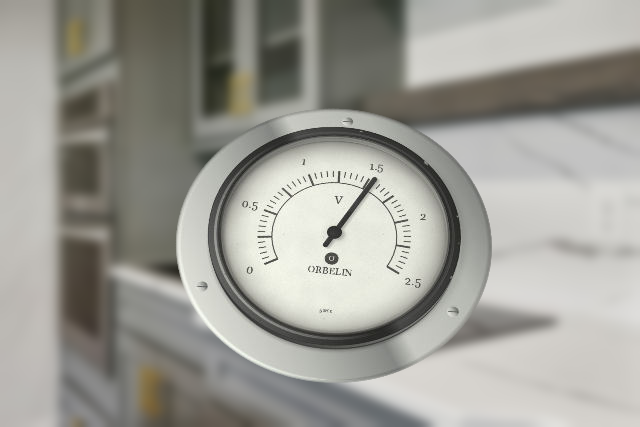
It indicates 1.55 V
